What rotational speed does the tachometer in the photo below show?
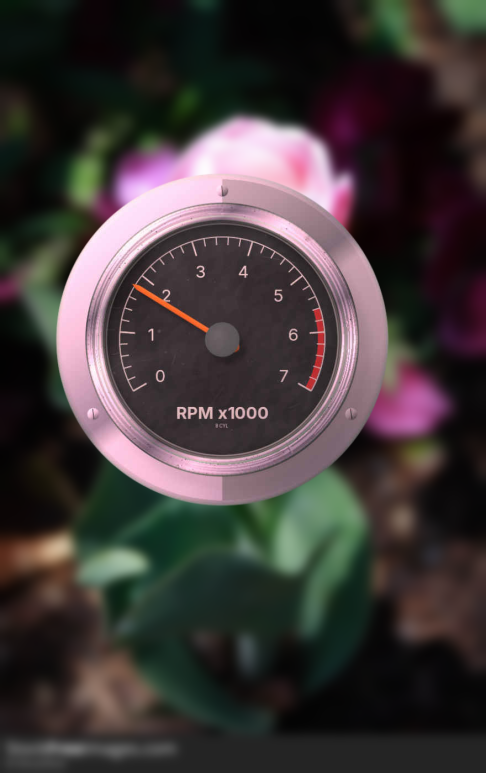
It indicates 1800 rpm
